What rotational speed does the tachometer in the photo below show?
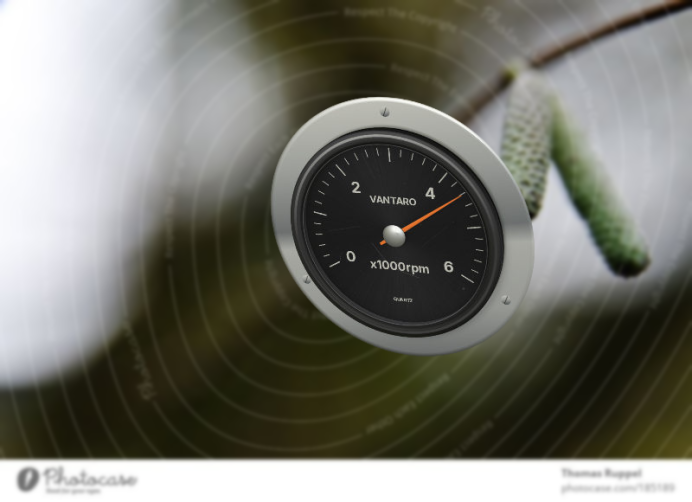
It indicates 4400 rpm
